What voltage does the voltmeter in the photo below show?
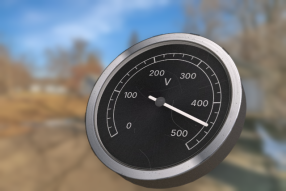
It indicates 450 V
